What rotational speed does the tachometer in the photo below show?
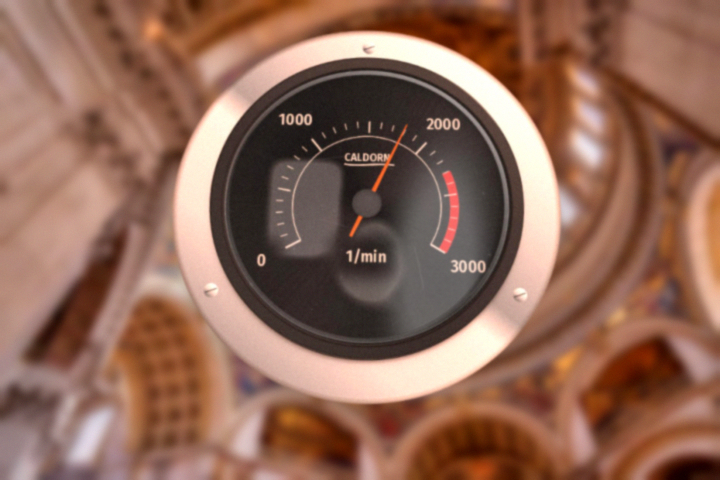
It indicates 1800 rpm
